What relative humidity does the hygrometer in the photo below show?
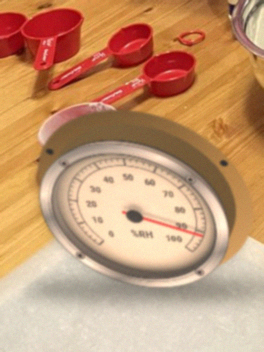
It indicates 90 %
